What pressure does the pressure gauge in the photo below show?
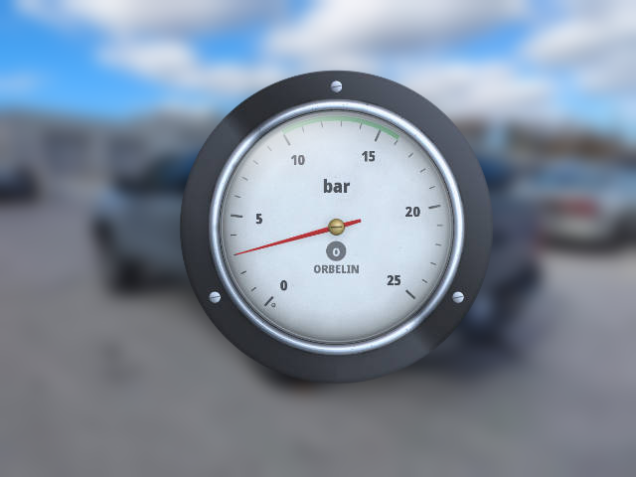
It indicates 3 bar
